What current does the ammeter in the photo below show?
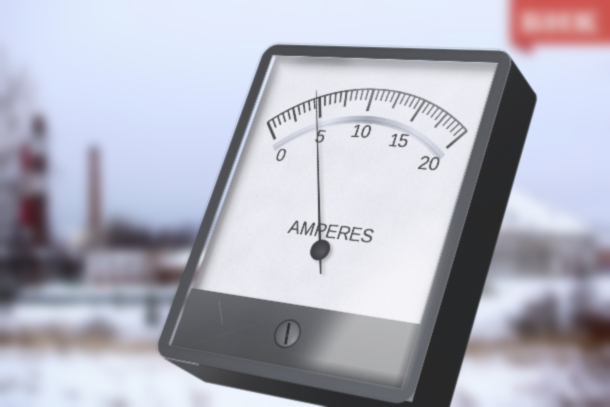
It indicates 5 A
